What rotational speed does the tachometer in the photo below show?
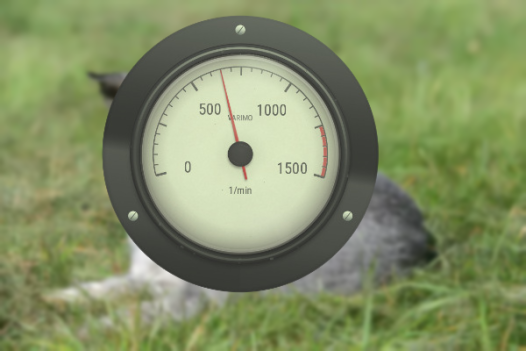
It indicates 650 rpm
